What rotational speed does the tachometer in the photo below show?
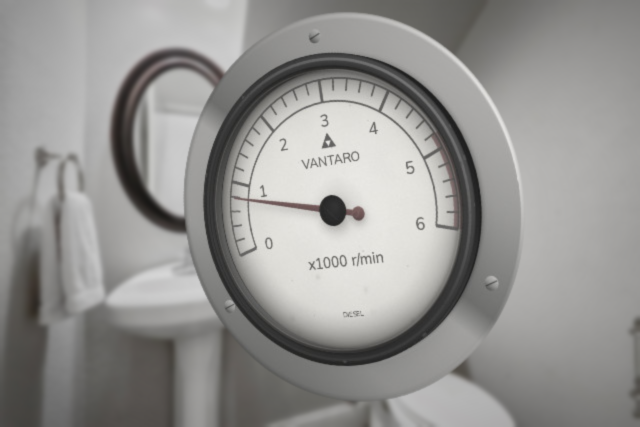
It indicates 800 rpm
